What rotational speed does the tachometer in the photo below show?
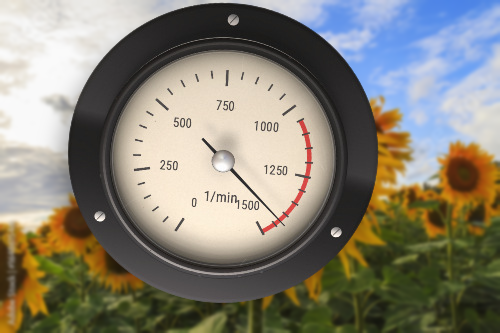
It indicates 1425 rpm
